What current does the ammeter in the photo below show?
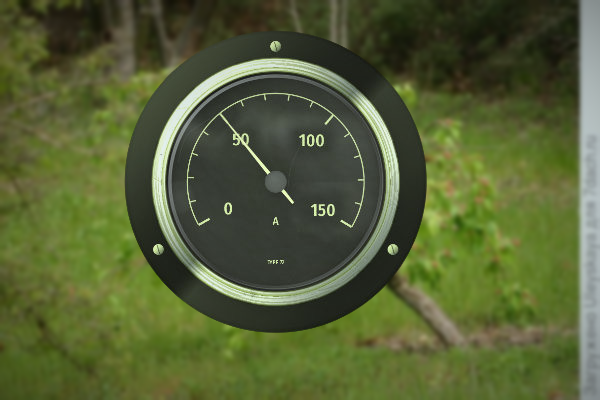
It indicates 50 A
